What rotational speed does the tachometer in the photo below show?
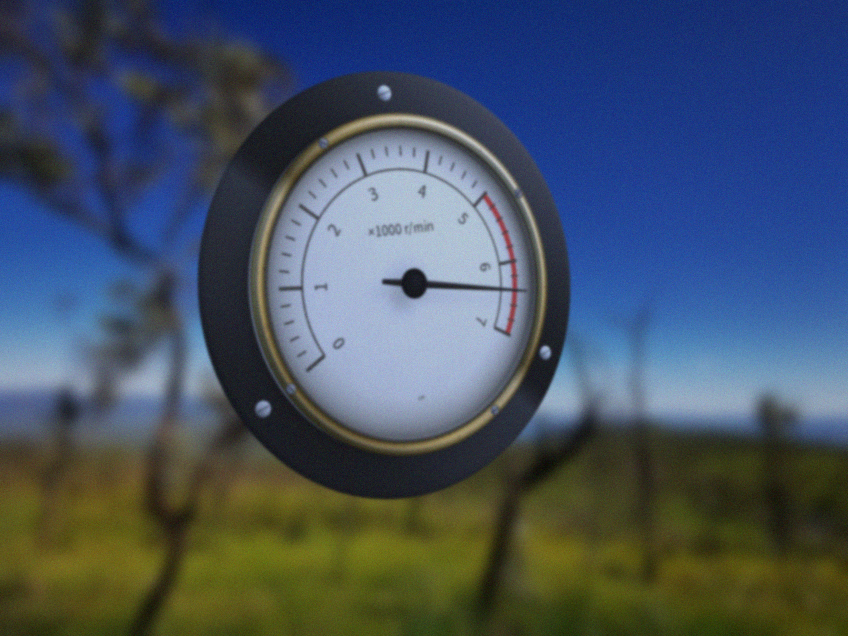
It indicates 6400 rpm
